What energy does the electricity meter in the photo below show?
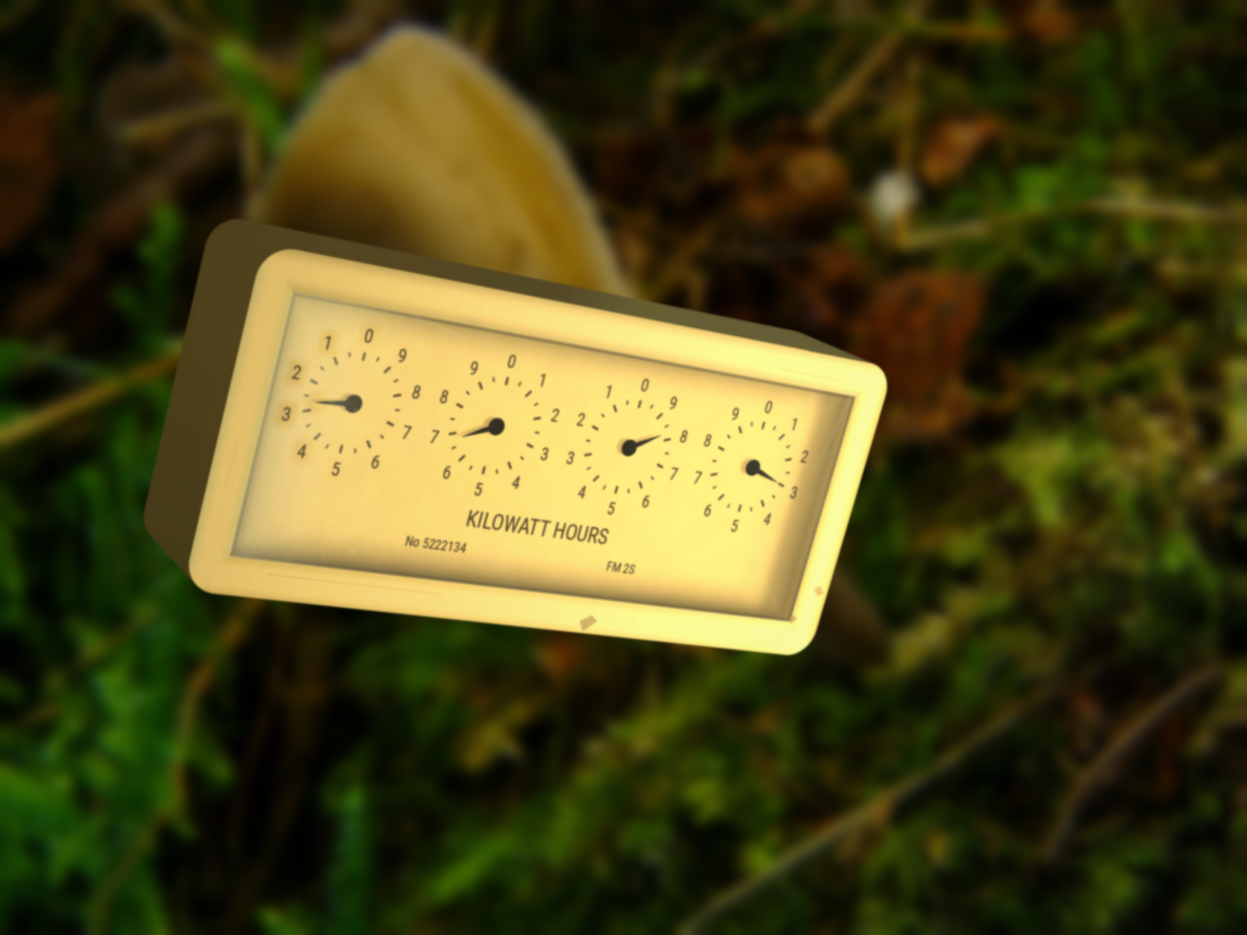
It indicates 2683 kWh
